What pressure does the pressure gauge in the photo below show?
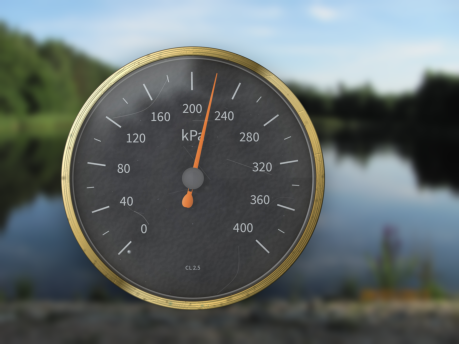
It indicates 220 kPa
